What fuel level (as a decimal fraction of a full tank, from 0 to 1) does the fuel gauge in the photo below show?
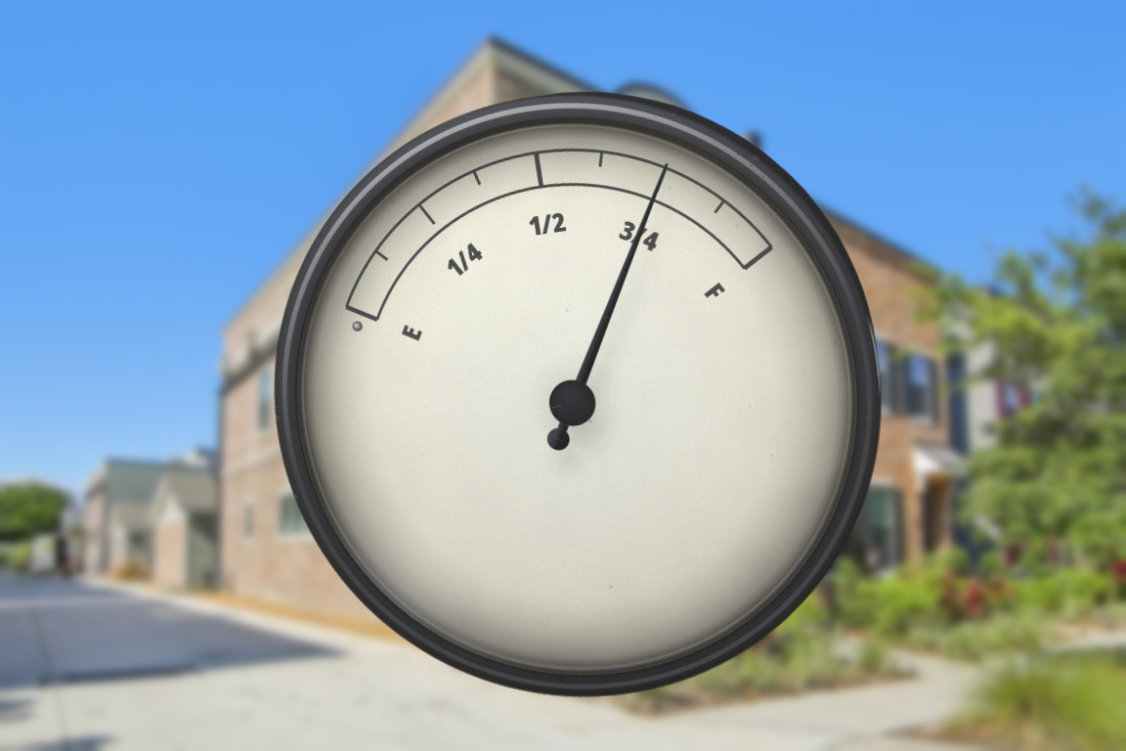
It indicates 0.75
